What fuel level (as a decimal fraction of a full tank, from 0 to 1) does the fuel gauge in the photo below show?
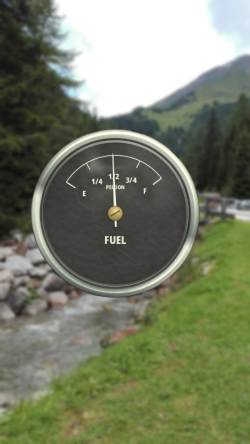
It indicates 0.5
